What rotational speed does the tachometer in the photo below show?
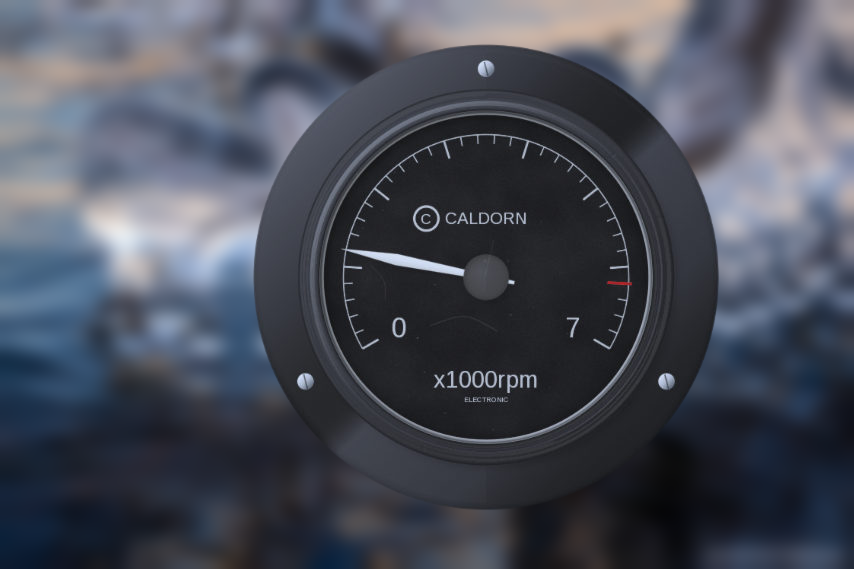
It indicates 1200 rpm
